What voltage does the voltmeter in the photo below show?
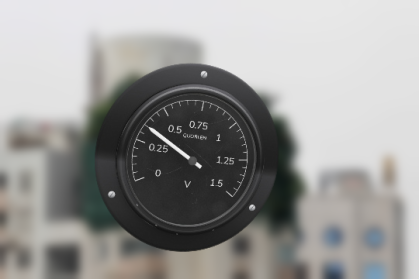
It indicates 0.35 V
